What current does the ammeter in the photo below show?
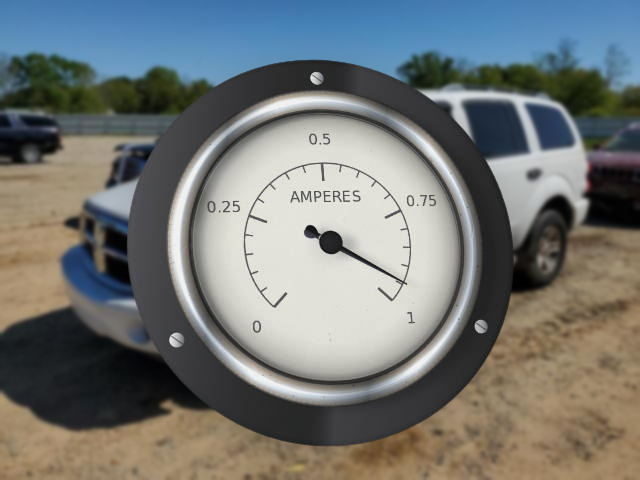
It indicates 0.95 A
